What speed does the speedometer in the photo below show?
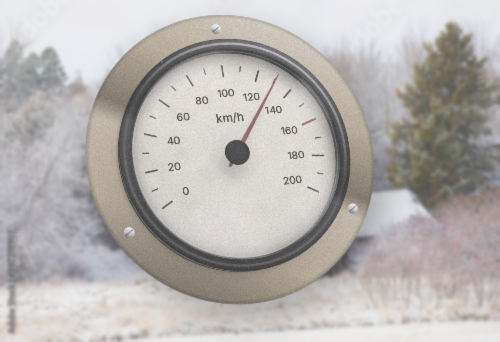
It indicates 130 km/h
